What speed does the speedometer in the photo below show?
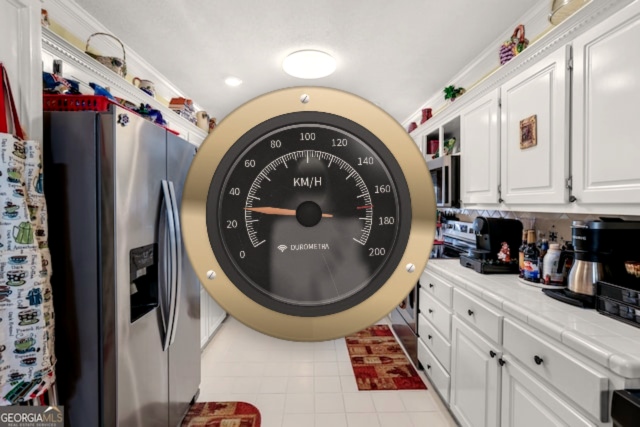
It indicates 30 km/h
